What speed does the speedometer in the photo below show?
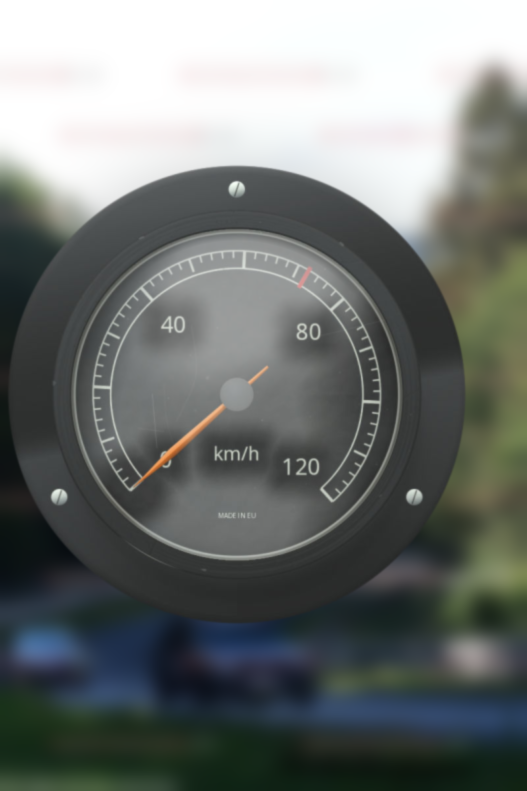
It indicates 0 km/h
